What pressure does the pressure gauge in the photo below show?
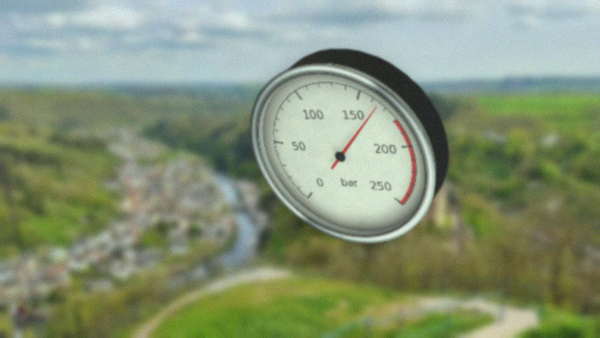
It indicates 165 bar
